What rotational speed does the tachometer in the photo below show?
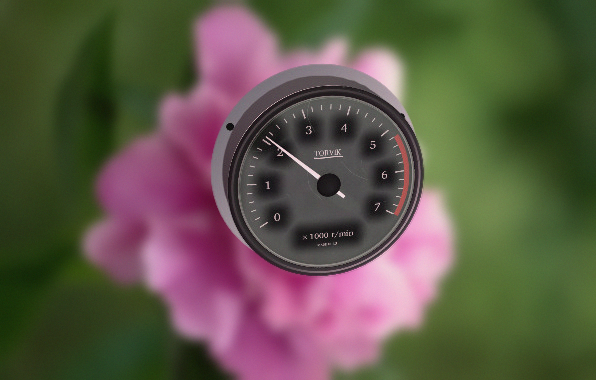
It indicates 2100 rpm
